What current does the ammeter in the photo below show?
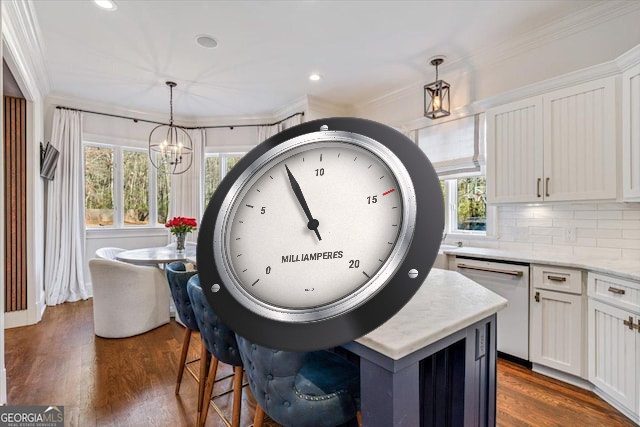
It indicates 8 mA
